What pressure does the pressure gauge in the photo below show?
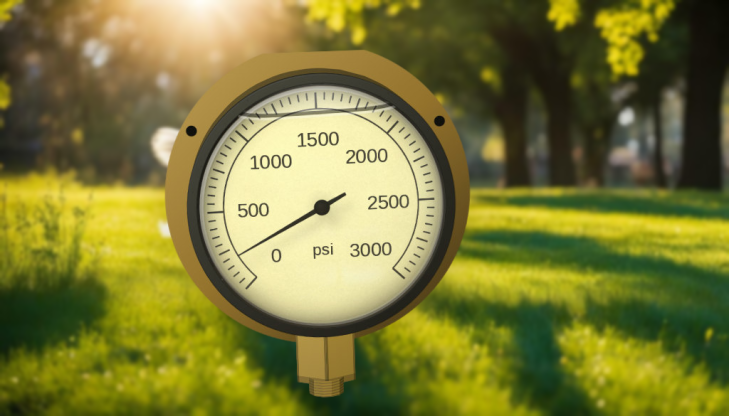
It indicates 200 psi
